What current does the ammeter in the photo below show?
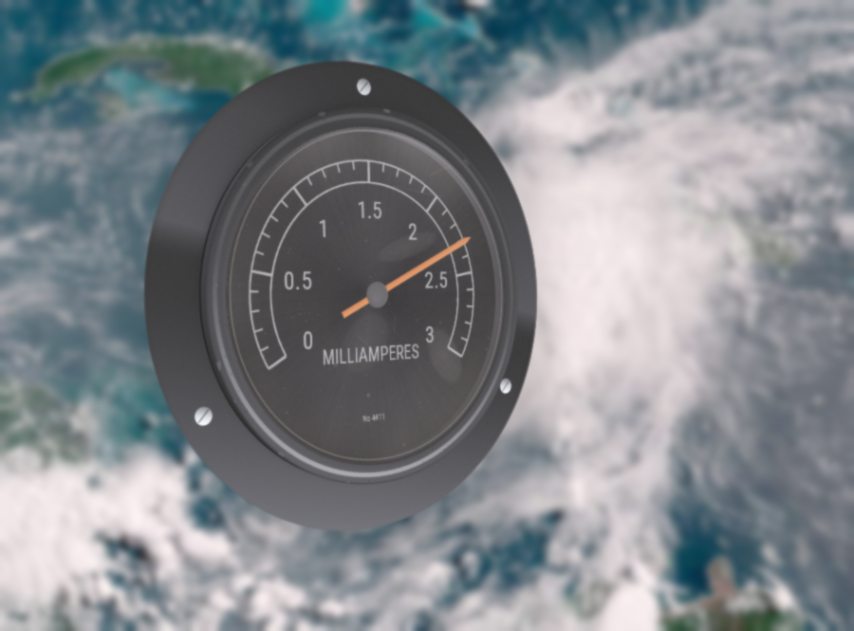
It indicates 2.3 mA
